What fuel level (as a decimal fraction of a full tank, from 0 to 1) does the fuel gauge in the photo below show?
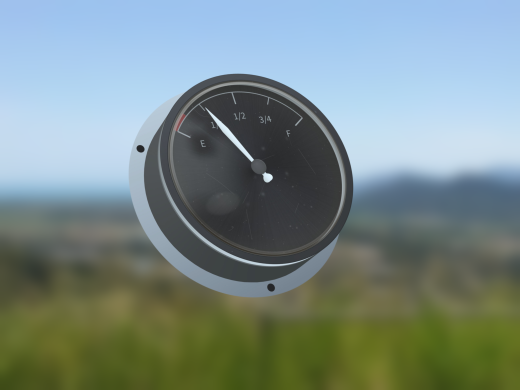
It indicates 0.25
